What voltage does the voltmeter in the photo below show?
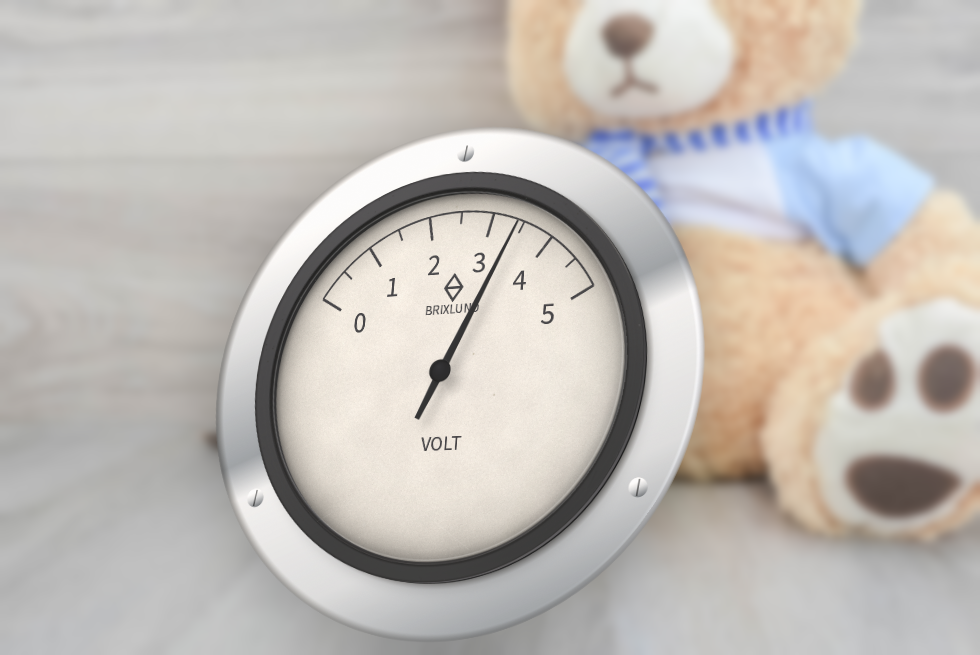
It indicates 3.5 V
